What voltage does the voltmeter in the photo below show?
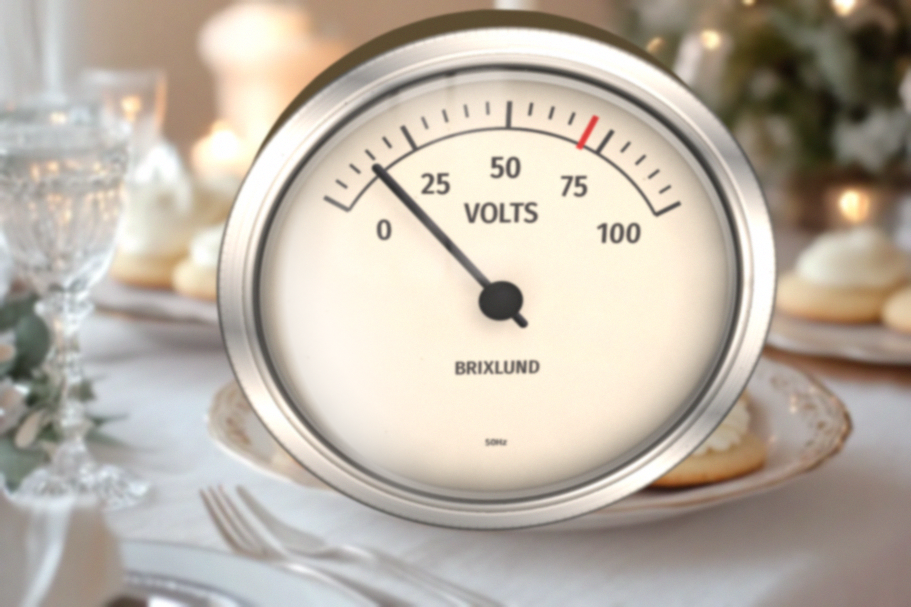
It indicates 15 V
